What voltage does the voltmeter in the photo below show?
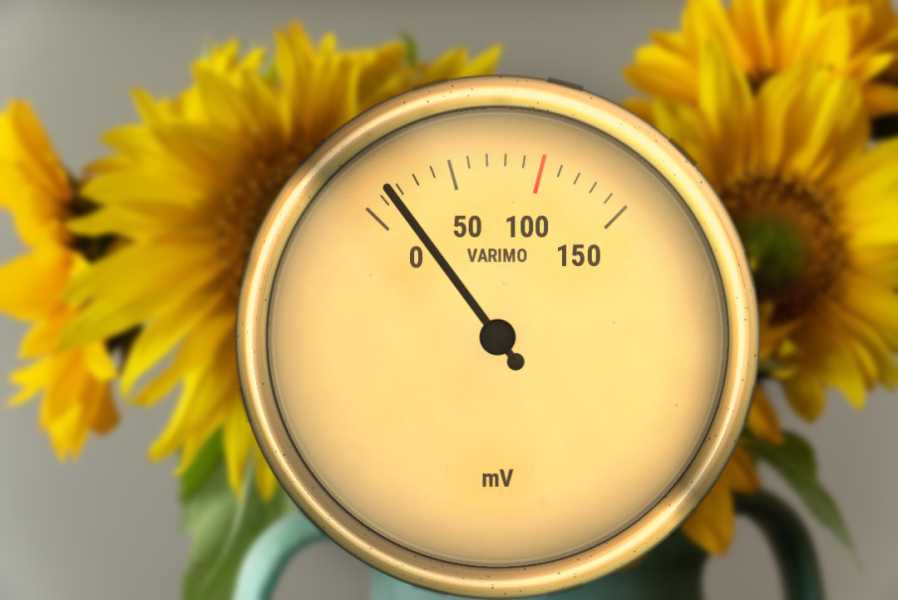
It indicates 15 mV
